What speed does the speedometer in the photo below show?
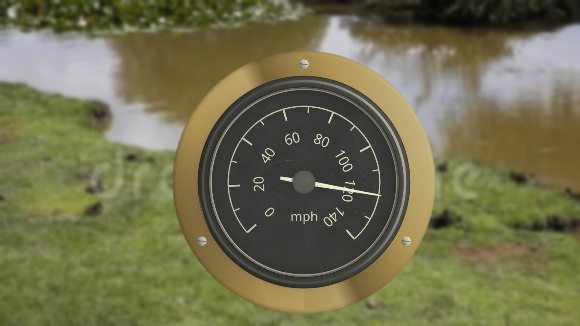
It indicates 120 mph
